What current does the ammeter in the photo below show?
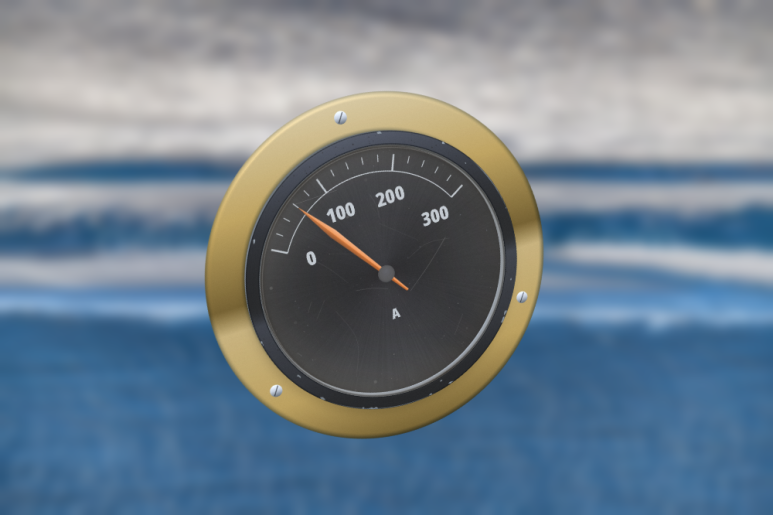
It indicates 60 A
